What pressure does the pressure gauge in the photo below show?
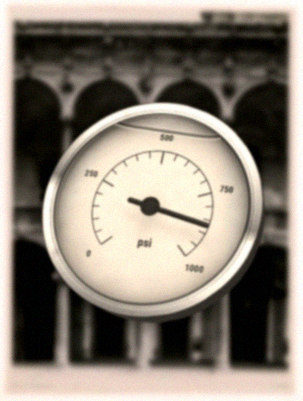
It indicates 875 psi
